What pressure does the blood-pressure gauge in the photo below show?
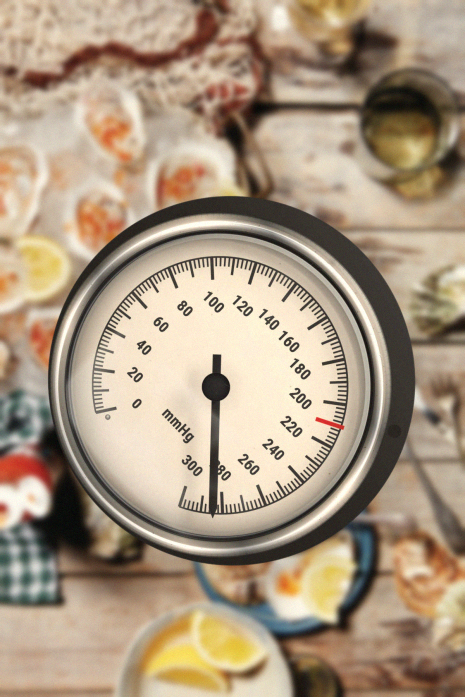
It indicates 284 mmHg
